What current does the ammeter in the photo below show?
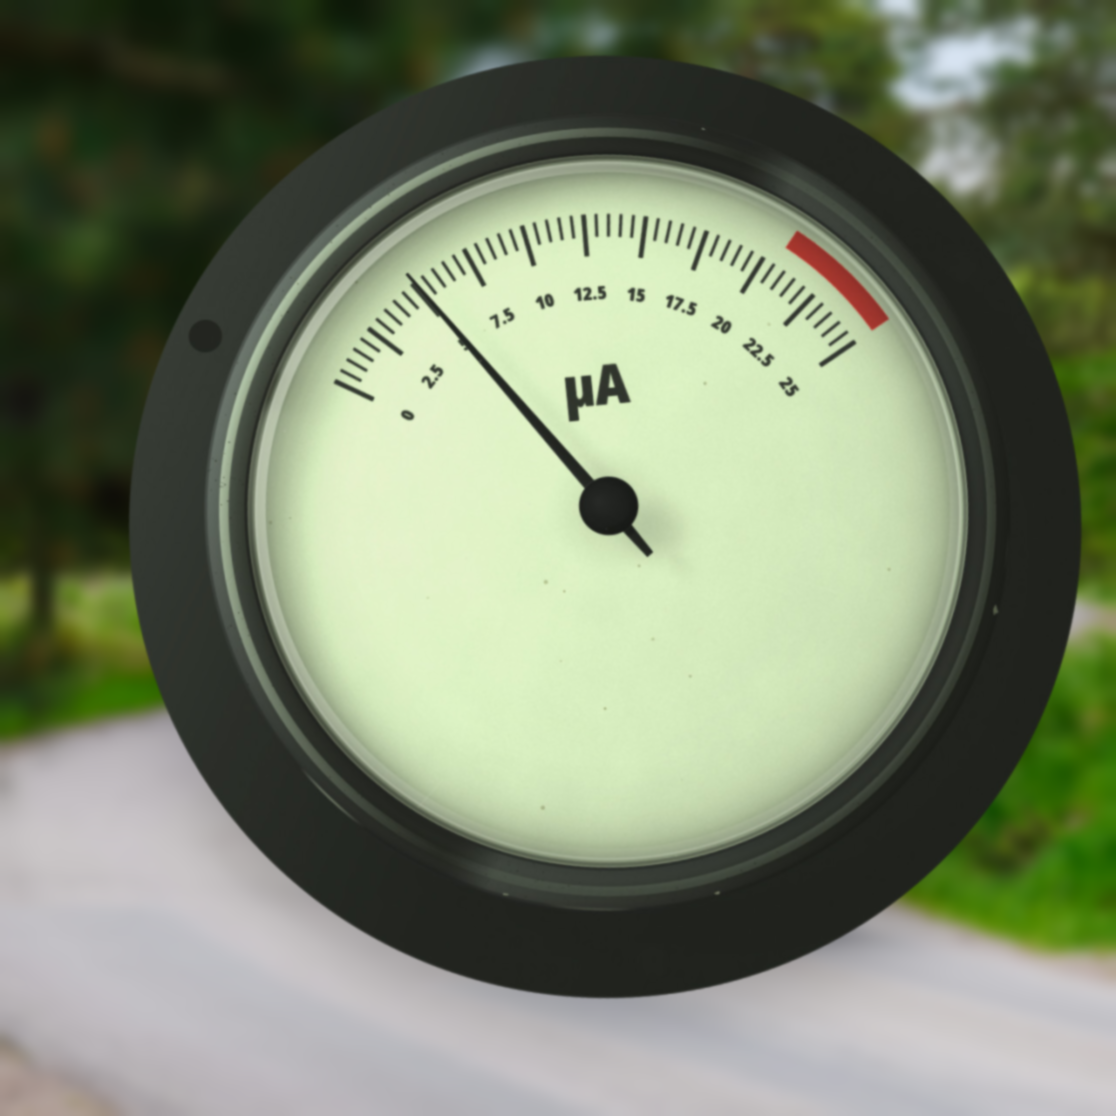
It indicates 5 µA
